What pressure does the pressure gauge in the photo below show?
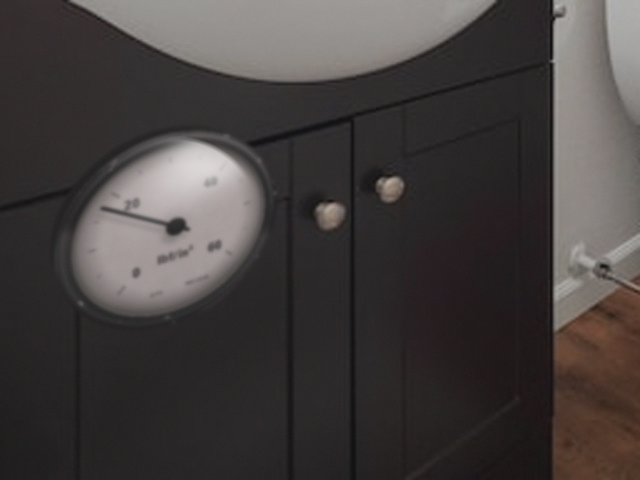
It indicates 17.5 psi
